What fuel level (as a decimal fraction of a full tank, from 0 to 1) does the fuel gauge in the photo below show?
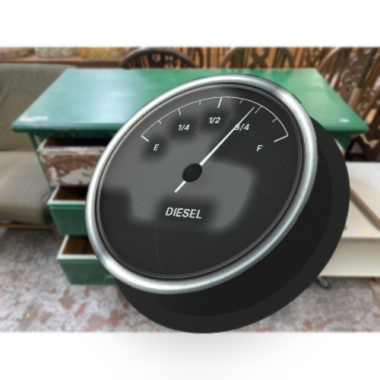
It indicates 0.75
